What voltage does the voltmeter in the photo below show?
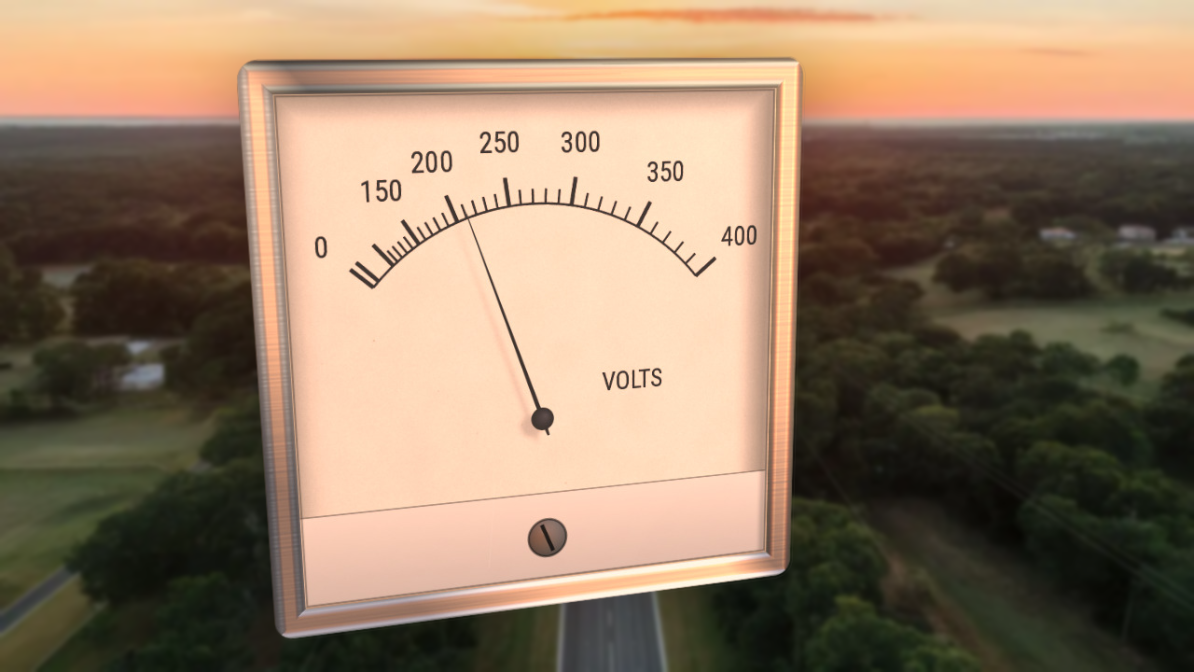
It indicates 210 V
